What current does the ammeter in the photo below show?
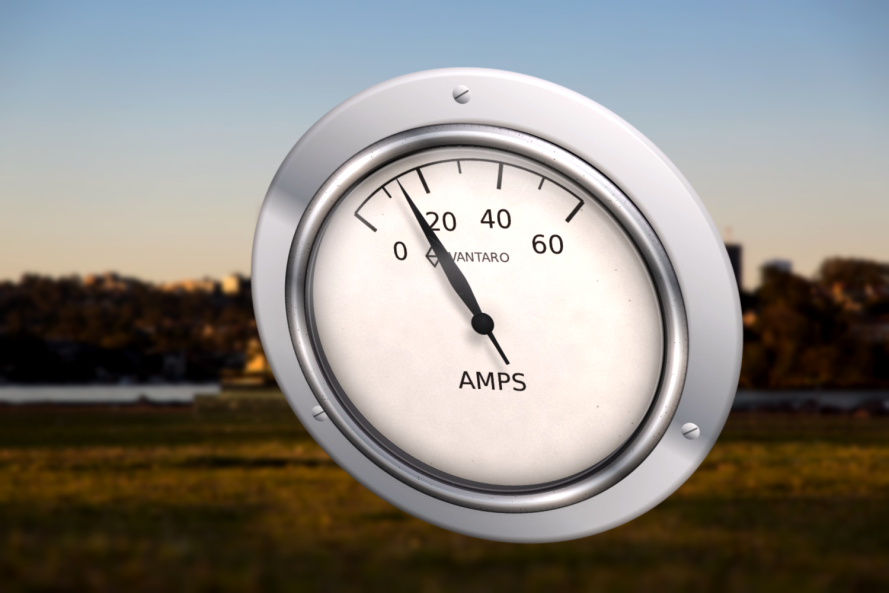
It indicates 15 A
